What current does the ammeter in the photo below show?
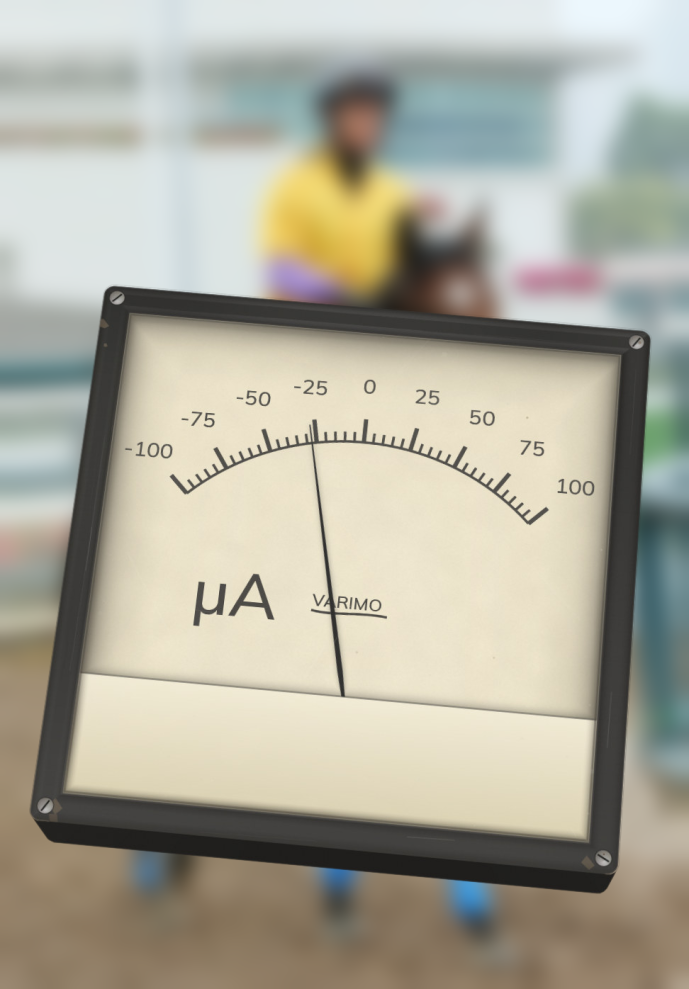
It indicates -27.5 µA
